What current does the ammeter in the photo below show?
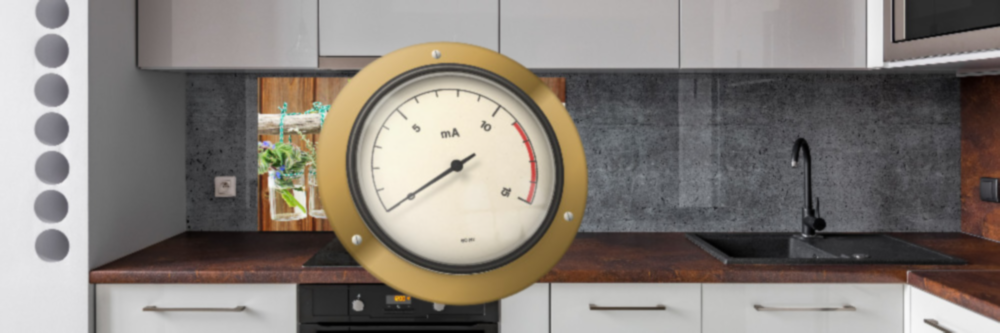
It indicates 0 mA
